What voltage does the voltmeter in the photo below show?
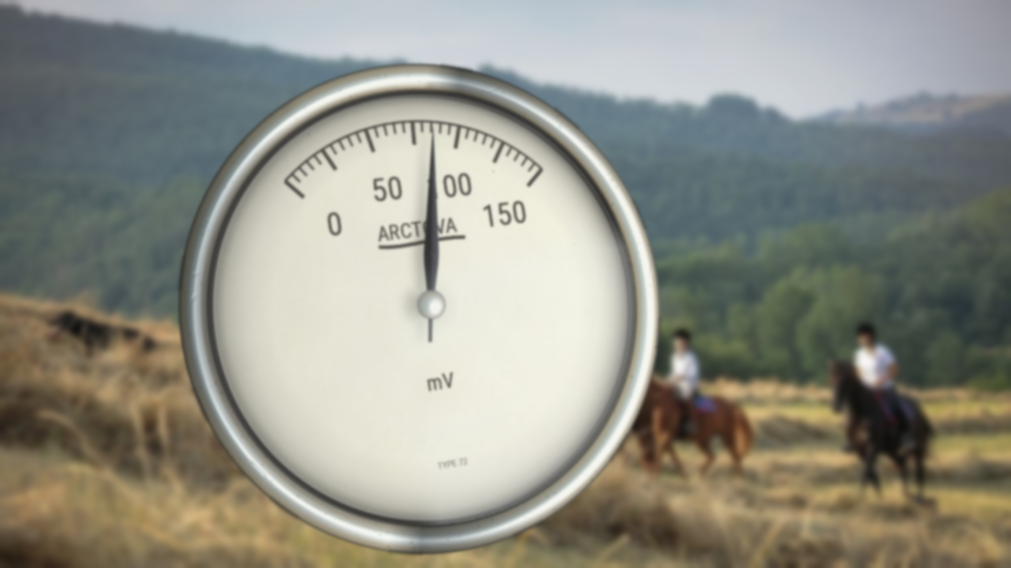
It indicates 85 mV
